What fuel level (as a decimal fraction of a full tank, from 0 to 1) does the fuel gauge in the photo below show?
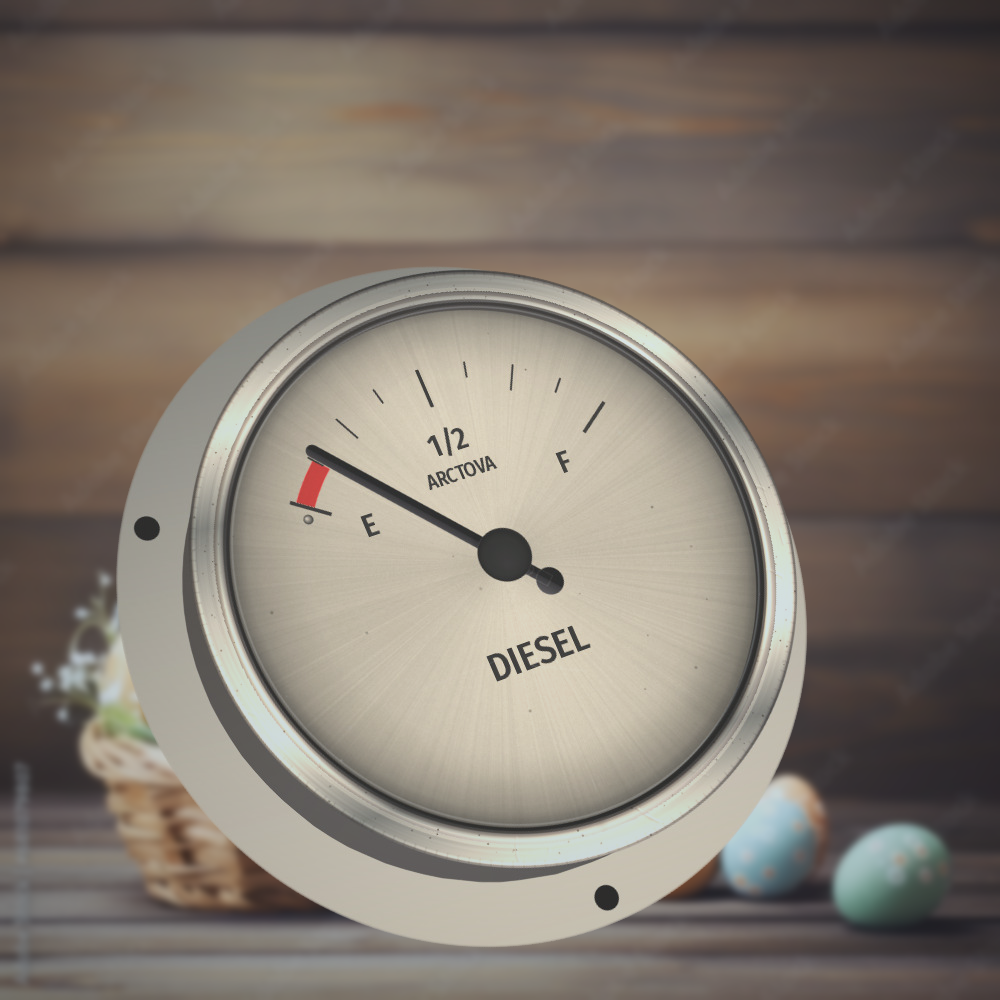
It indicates 0.125
